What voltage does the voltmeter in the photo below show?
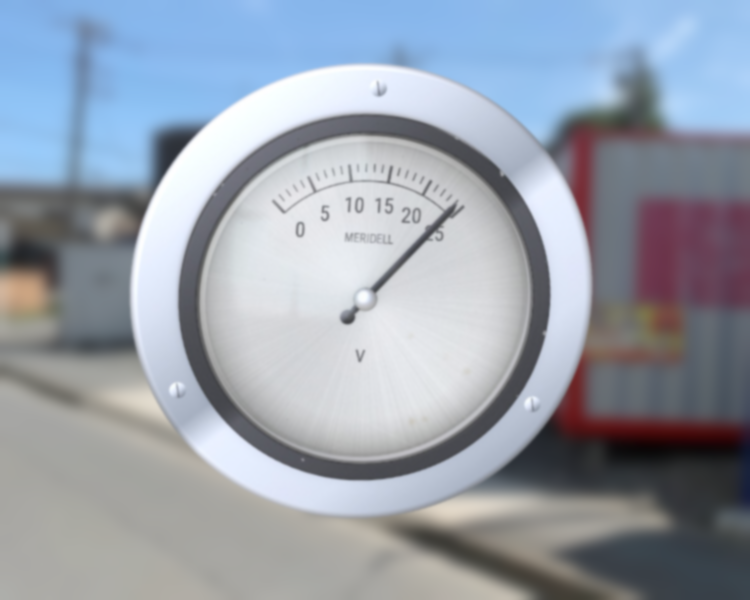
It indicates 24 V
